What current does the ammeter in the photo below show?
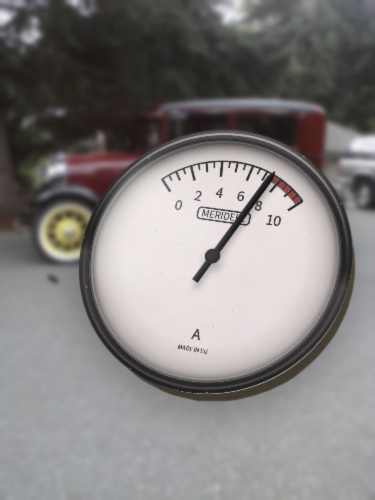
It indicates 7.5 A
